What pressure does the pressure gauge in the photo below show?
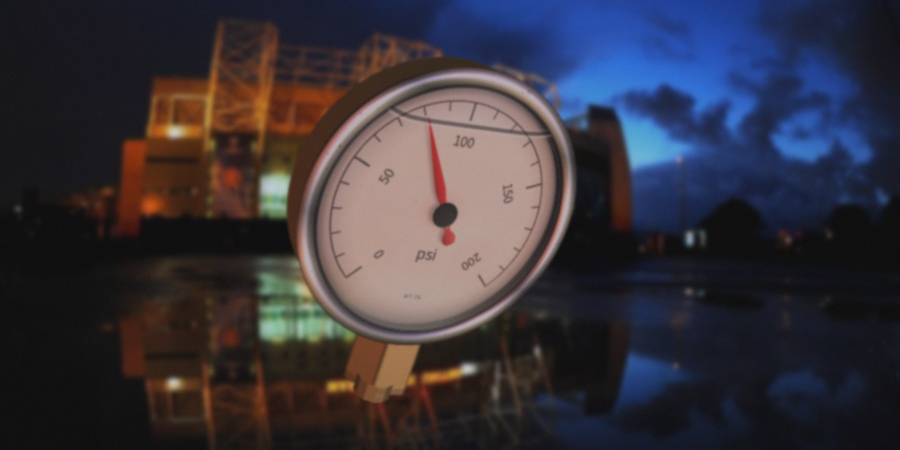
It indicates 80 psi
